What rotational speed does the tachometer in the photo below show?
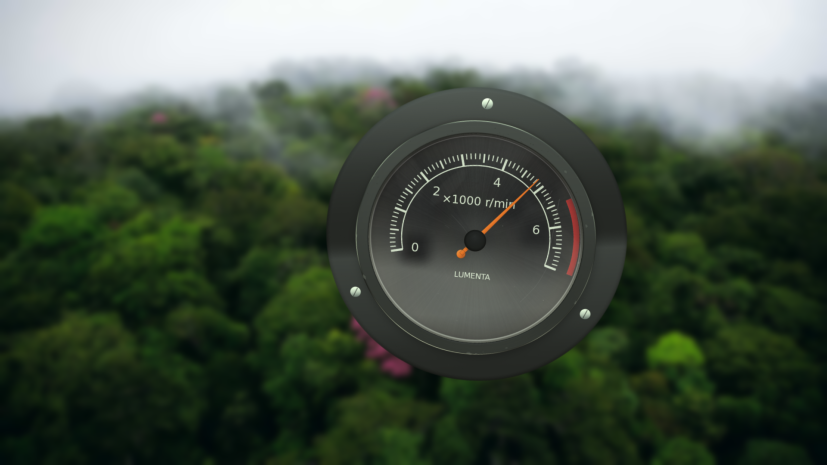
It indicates 4800 rpm
